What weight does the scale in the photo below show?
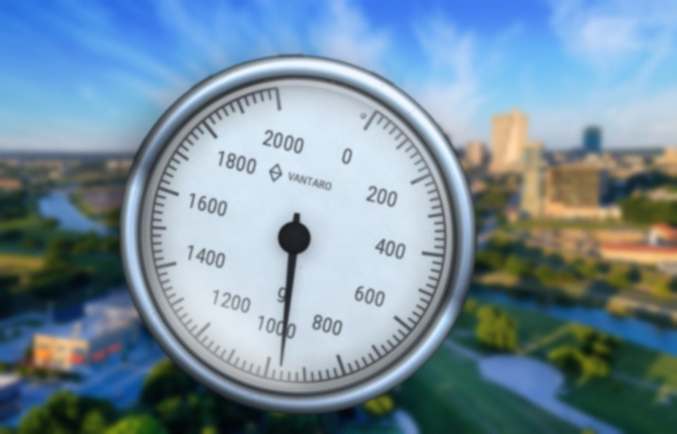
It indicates 960 g
